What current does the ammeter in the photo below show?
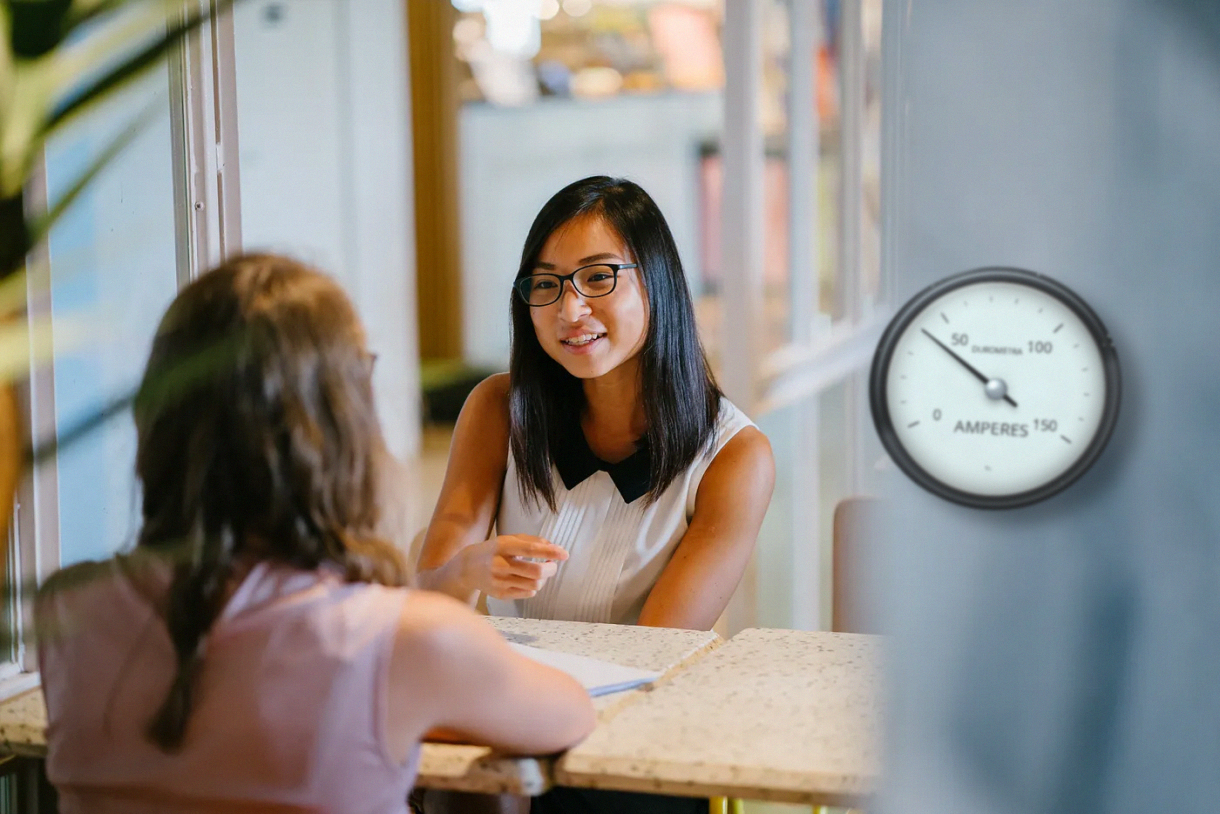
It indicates 40 A
